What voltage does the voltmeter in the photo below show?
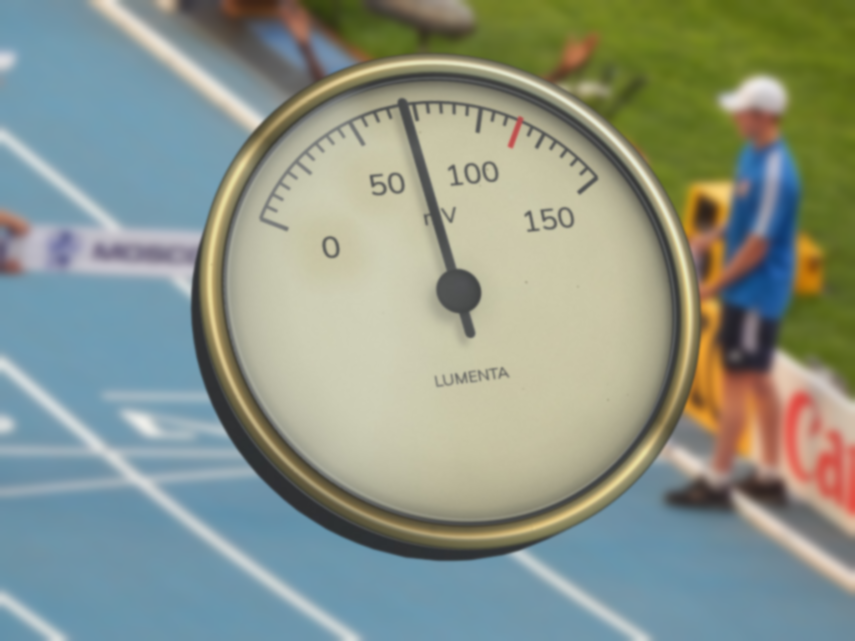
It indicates 70 mV
